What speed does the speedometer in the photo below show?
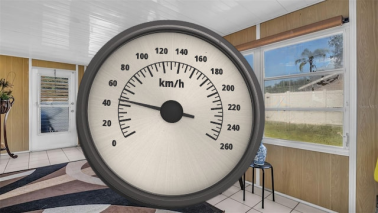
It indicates 45 km/h
